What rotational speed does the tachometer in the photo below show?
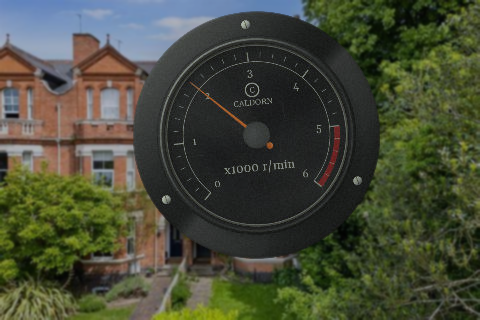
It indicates 2000 rpm
